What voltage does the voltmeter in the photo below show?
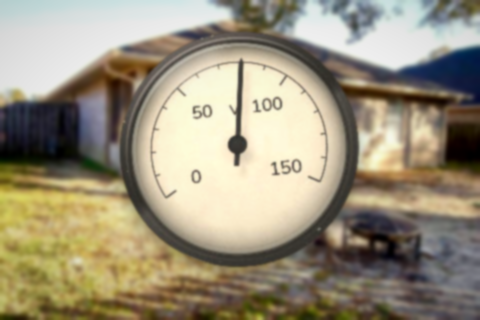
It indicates 80 V
